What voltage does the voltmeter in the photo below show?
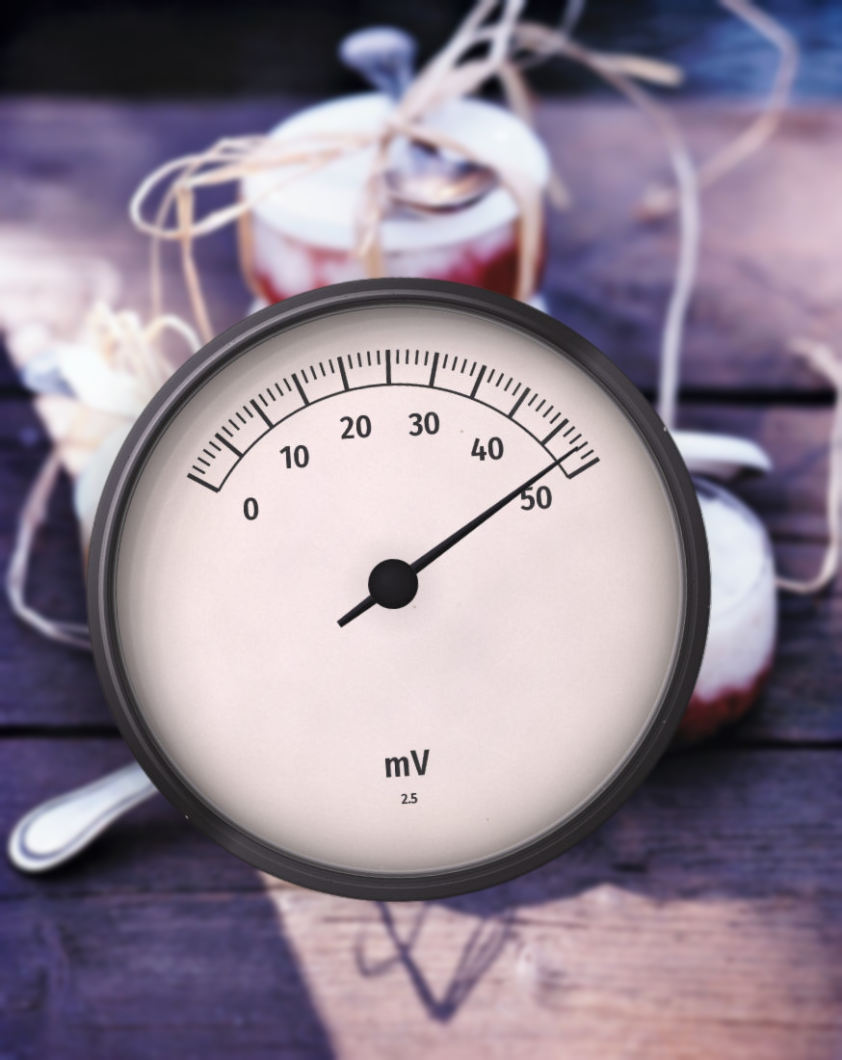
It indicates 48 mV
